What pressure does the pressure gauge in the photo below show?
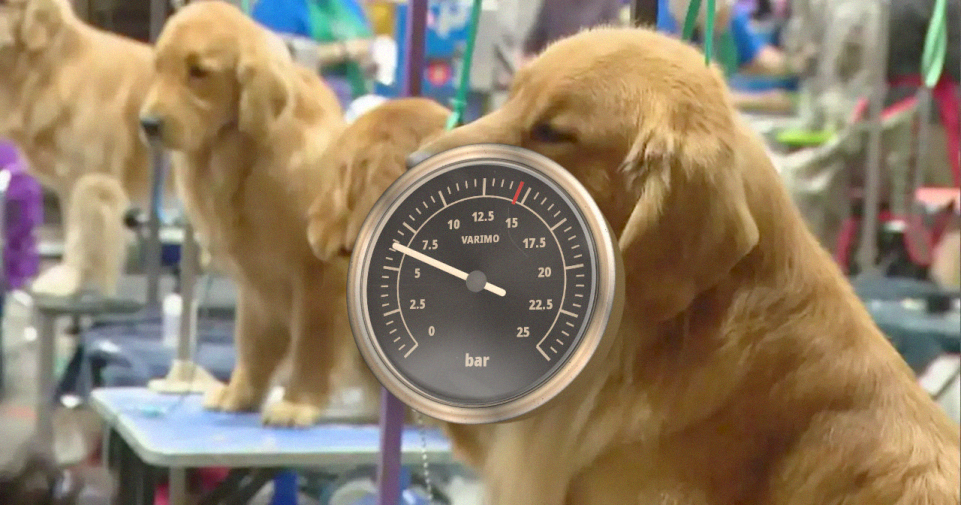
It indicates 6.25 bar
